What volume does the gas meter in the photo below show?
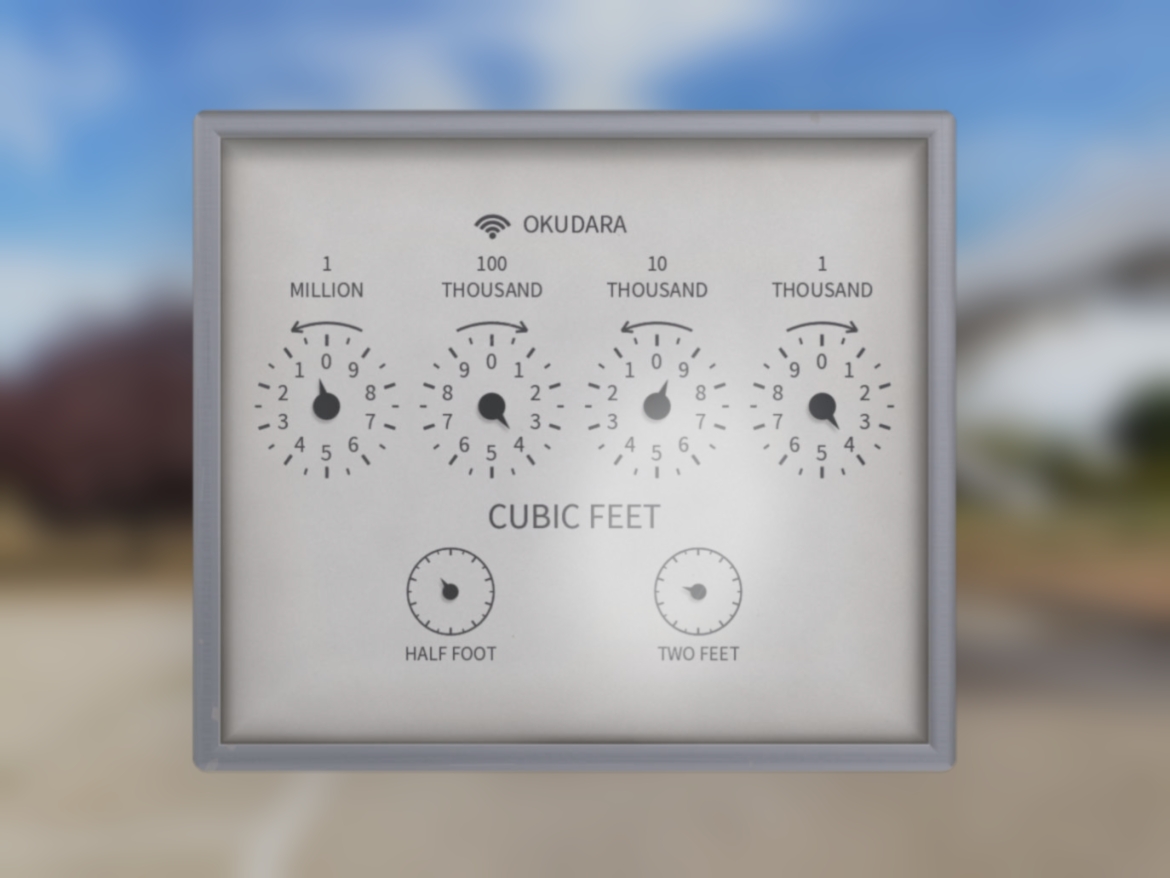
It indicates 39400 ft³
